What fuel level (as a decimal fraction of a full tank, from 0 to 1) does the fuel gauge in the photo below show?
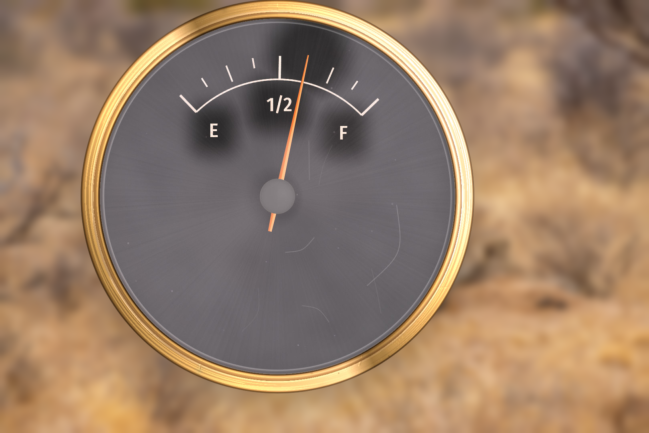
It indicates 0.625
